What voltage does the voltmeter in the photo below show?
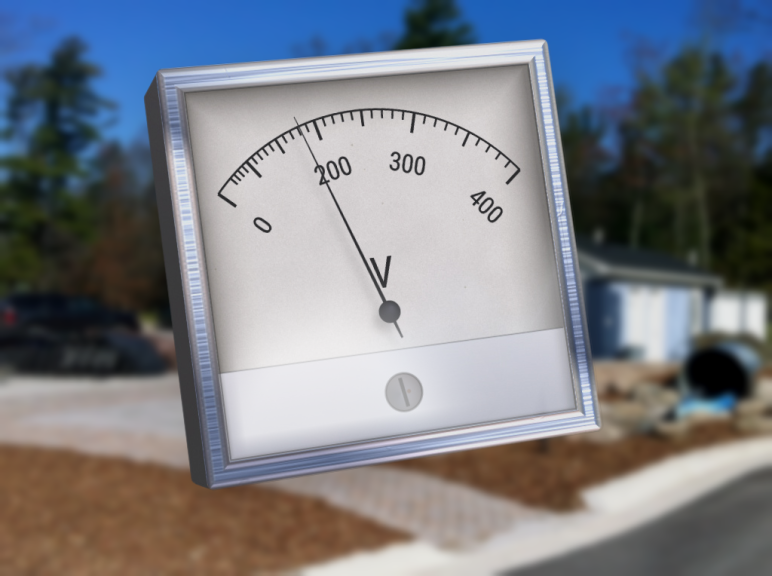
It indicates 180 V
